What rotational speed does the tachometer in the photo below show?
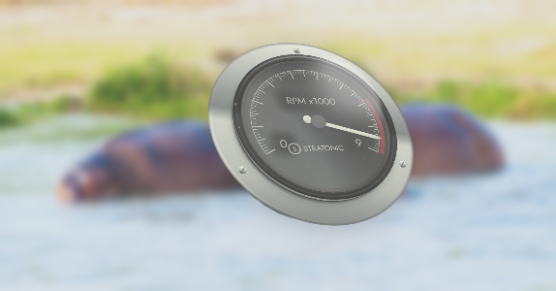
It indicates 8500 rpm
